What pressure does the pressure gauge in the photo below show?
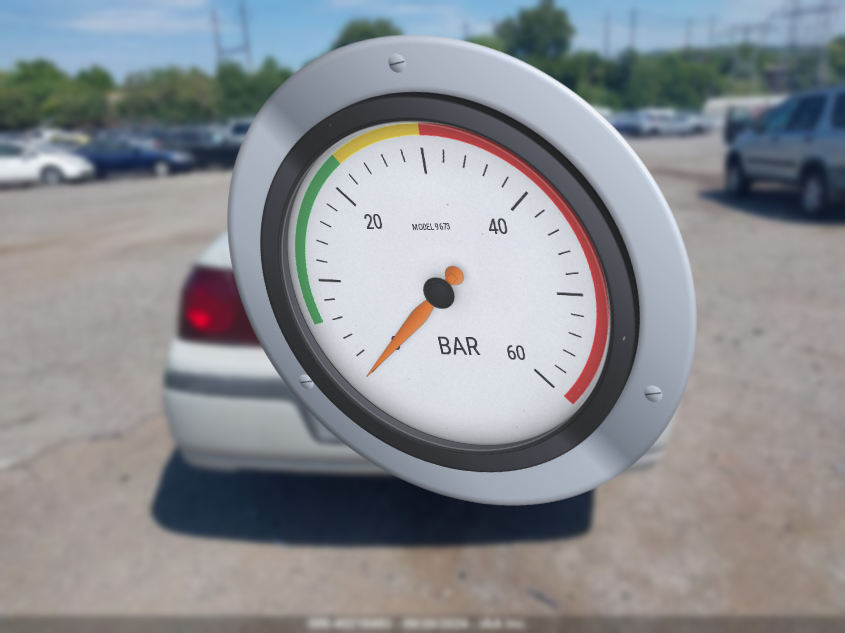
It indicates 0 bar
